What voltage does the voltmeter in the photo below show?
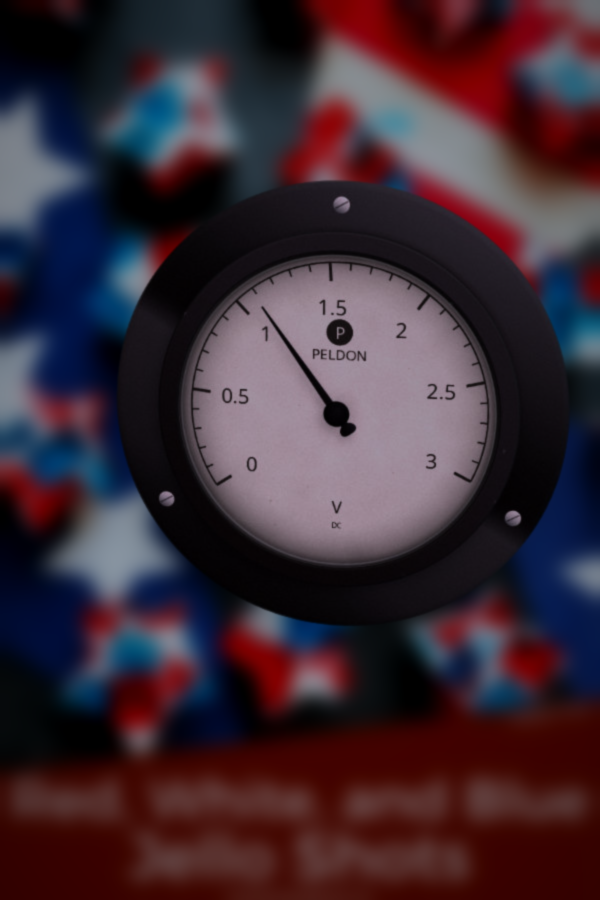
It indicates 1.1 V
